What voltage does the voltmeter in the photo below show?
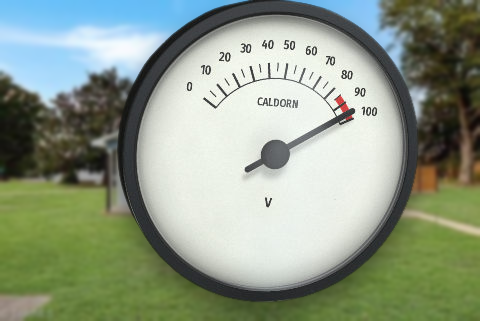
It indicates 95 V
